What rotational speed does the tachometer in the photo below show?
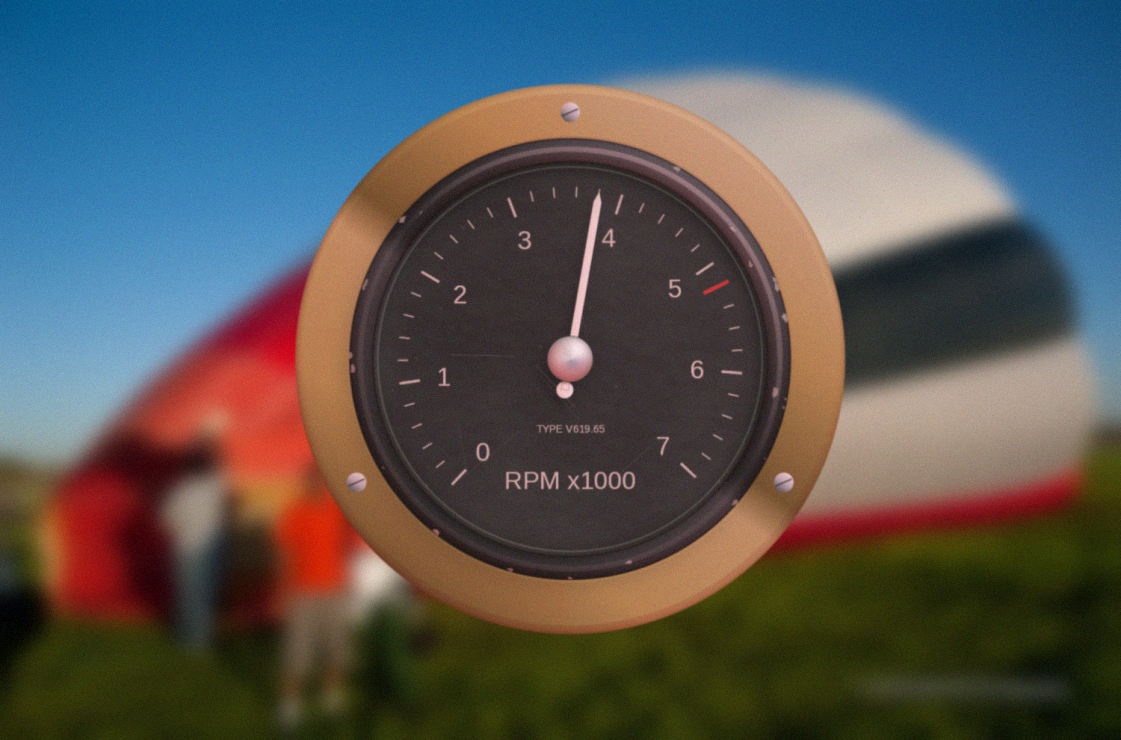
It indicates 3800 rpm
